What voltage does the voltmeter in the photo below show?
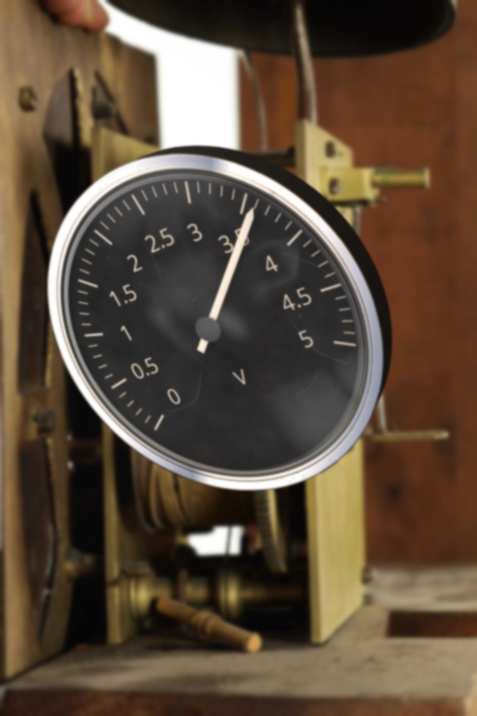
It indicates 3.6 V
